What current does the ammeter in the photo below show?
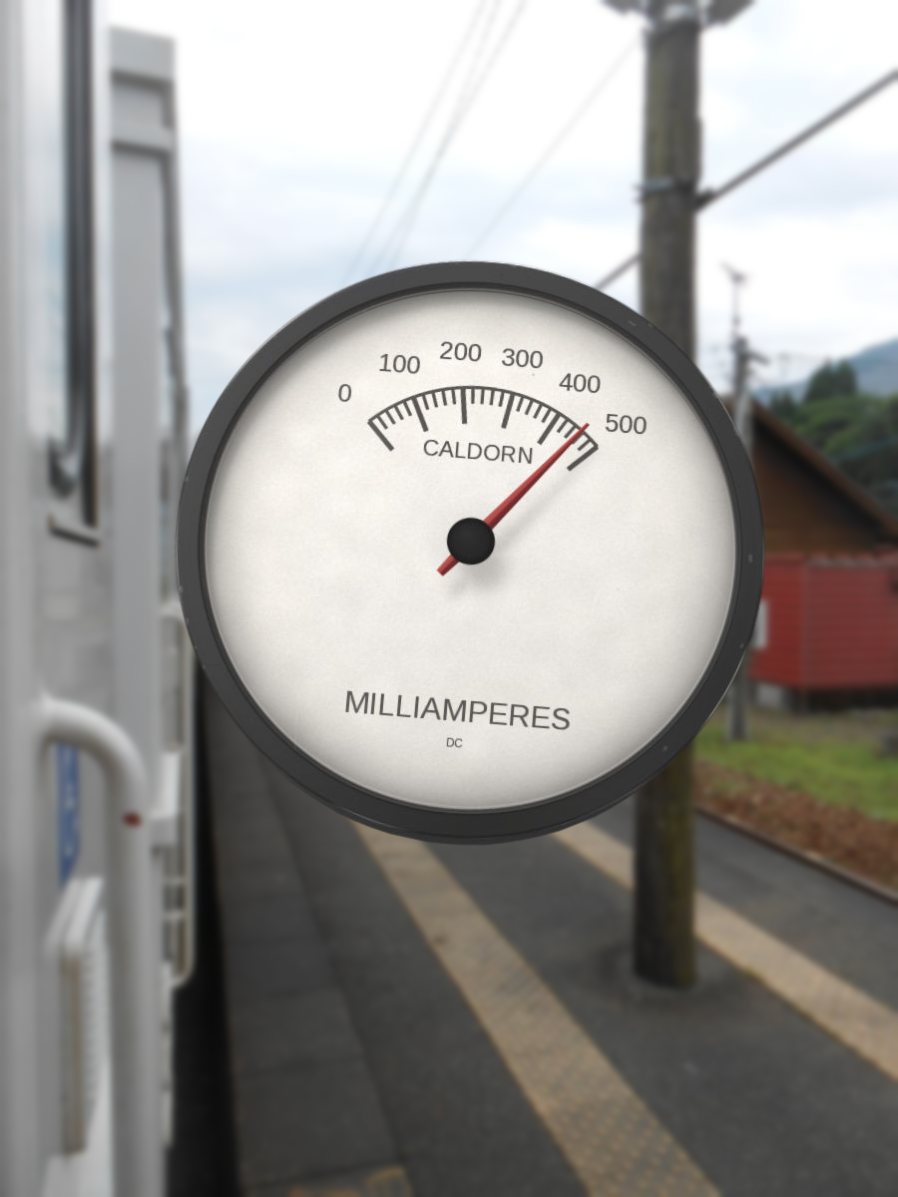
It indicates 460 mA
